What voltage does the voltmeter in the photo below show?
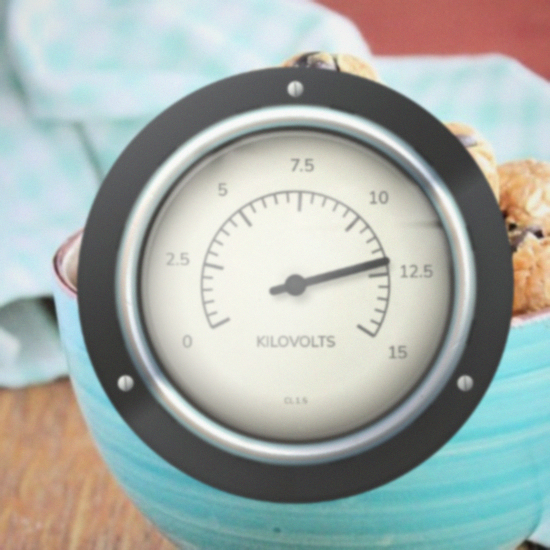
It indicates 12 kV
